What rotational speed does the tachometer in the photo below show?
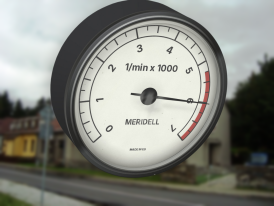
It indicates 6000 rpm
